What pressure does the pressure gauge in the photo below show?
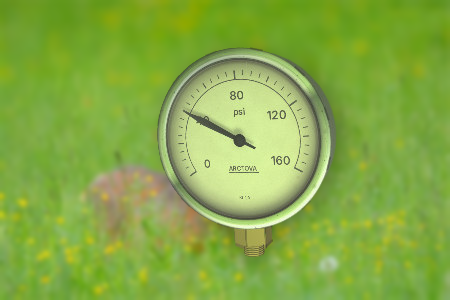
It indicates 40 psi
